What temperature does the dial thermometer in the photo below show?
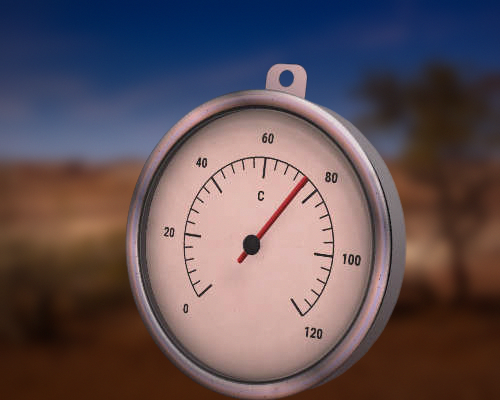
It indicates 76 °C
